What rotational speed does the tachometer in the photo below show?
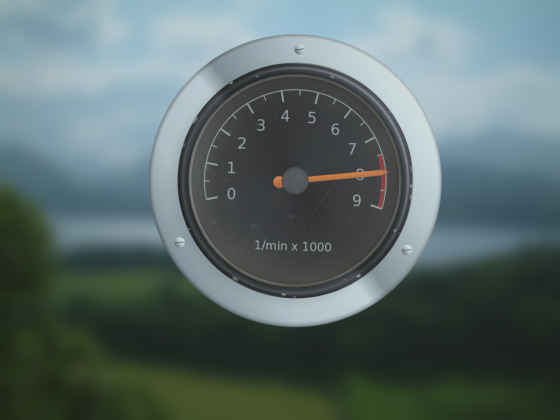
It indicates 8000 rpm
